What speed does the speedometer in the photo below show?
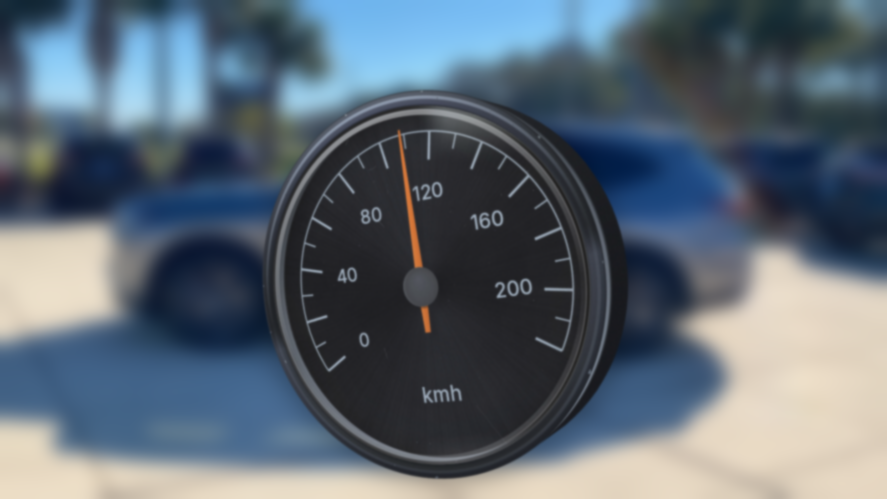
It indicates 110 km/h
